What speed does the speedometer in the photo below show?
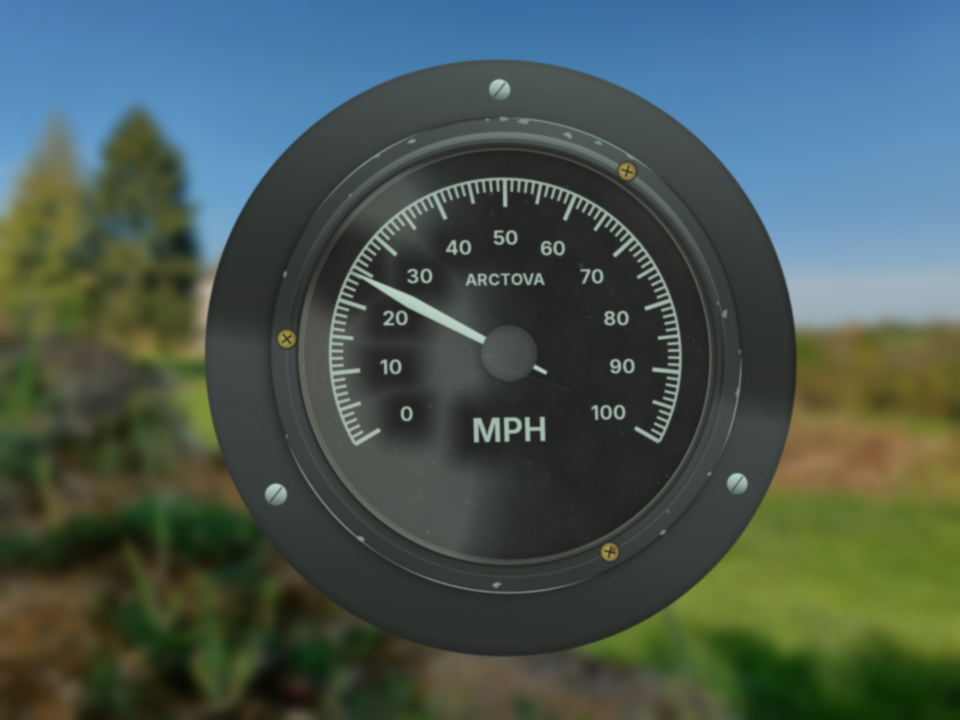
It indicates 24 mph
